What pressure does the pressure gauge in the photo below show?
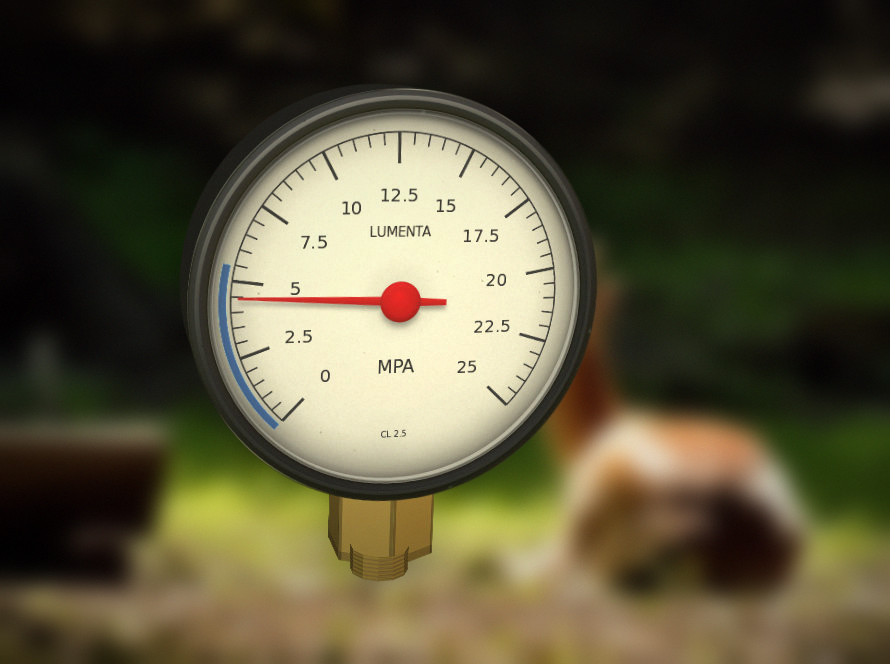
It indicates 4.5 MPa
